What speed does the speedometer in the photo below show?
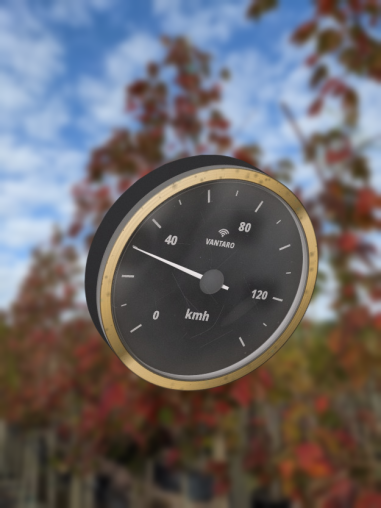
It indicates 30 km/h
